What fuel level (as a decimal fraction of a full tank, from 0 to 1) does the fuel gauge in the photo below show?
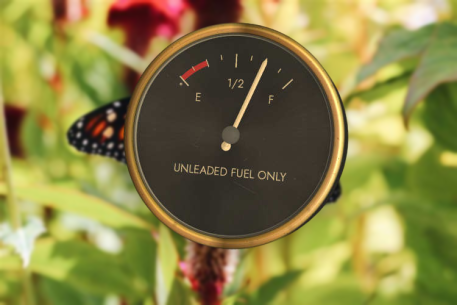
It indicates 0.75
